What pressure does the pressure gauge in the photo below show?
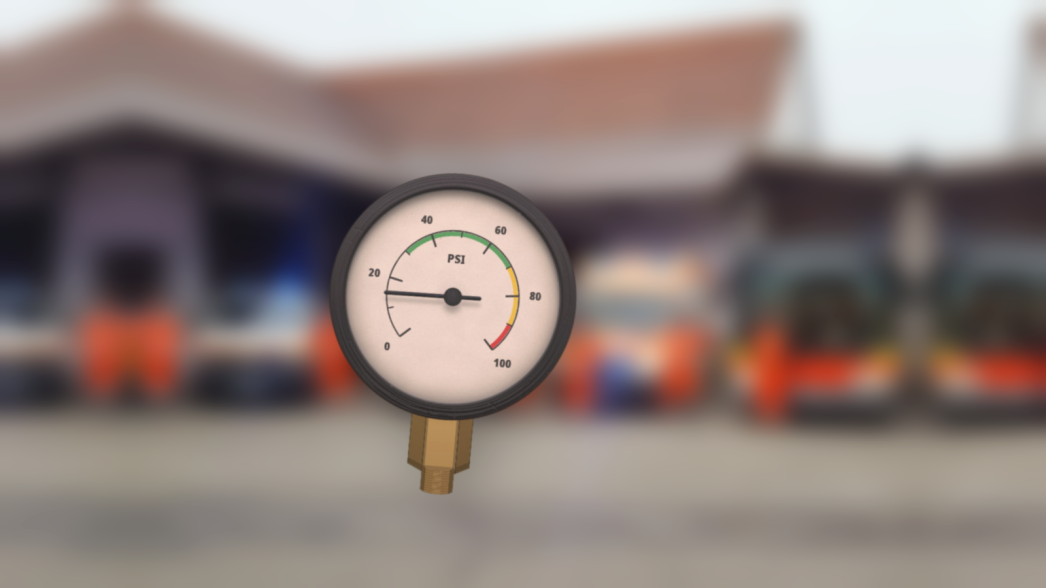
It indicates 15 psi
